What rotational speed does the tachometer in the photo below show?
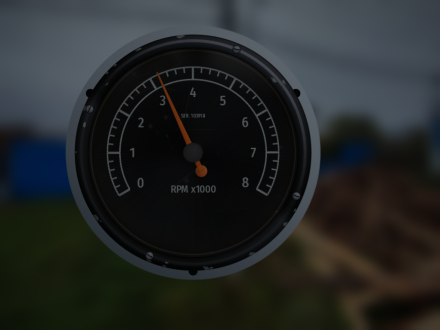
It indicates 3200 rpm
